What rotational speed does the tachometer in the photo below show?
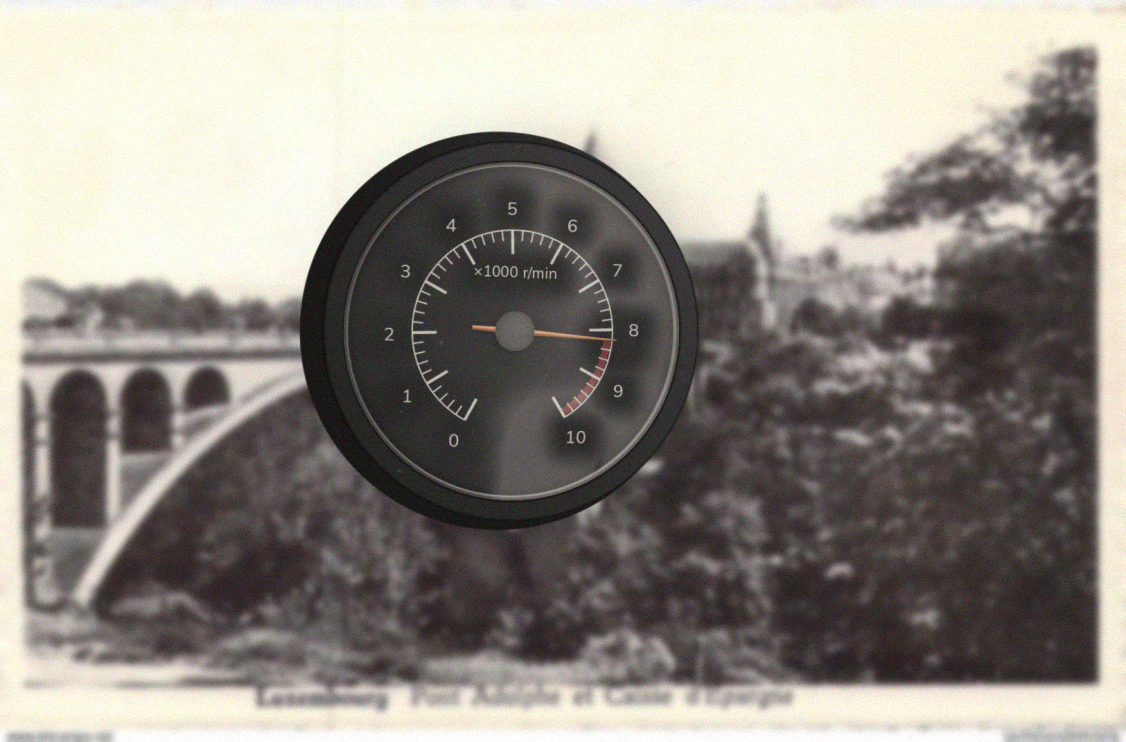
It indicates 8200 rpm
